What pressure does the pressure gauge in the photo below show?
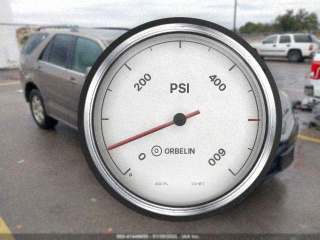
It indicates 50 psi
